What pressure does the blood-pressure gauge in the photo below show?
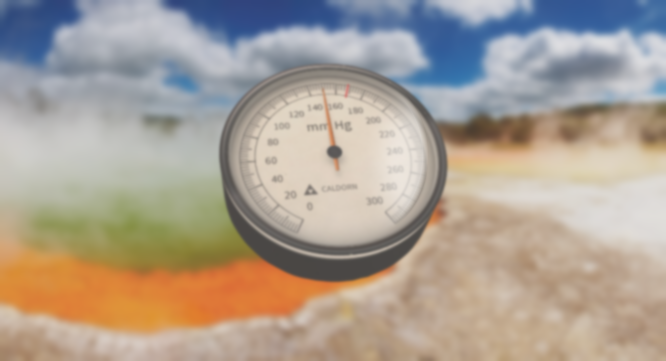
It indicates 150 mmHg
